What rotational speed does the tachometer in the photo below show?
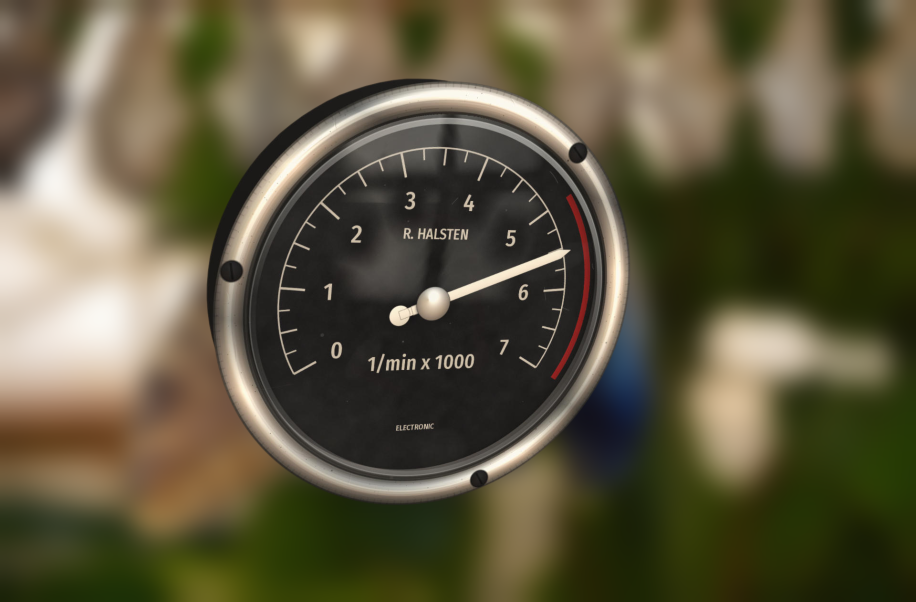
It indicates 5500 rpm
